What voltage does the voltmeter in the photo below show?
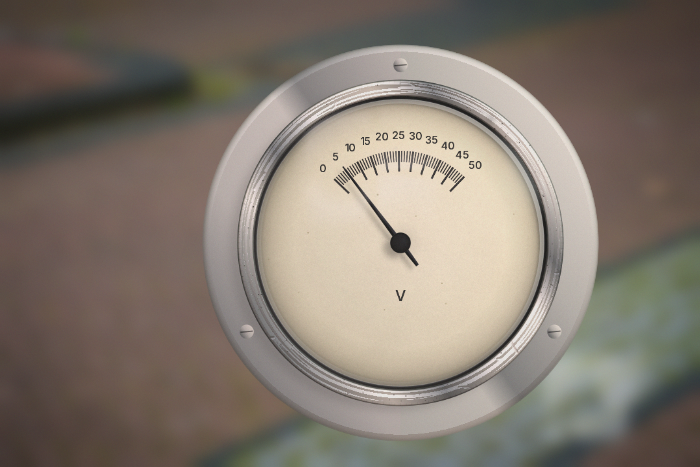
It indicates 5 V
